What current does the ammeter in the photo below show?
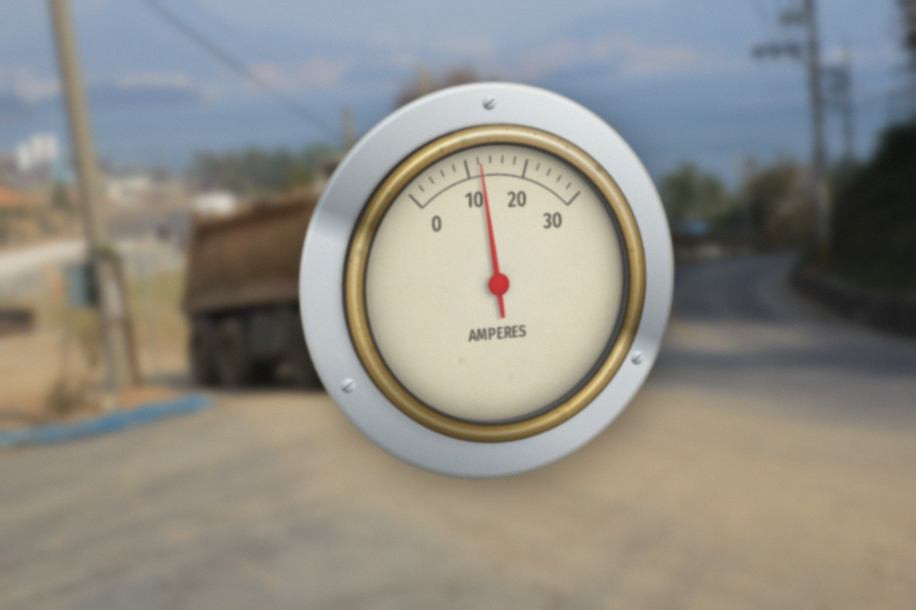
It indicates 12 A
